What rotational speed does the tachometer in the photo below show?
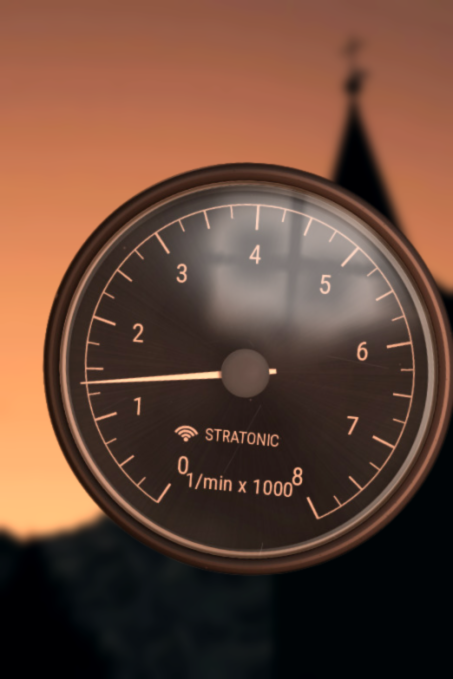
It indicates 1375 rpm
